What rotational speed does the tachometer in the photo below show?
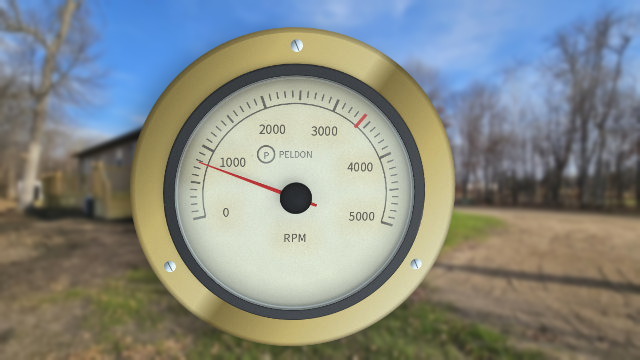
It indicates 800 rpm
